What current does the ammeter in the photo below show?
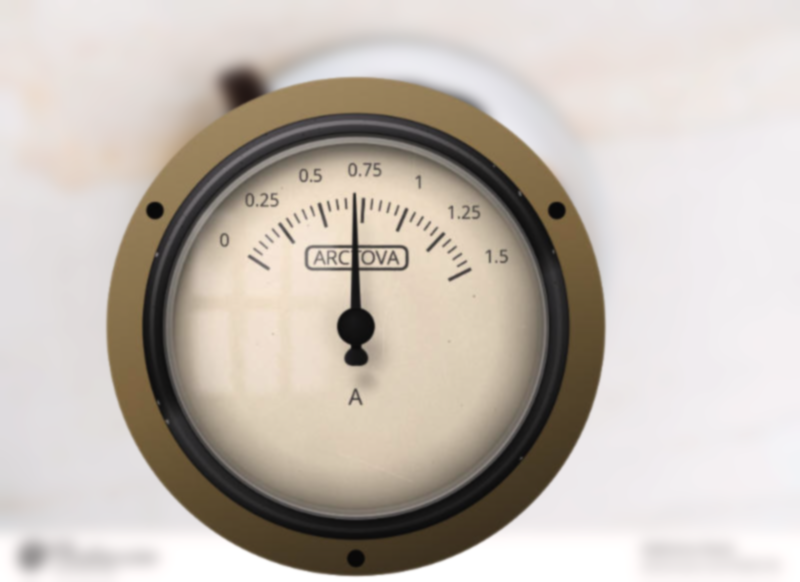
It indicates 0.7 A
